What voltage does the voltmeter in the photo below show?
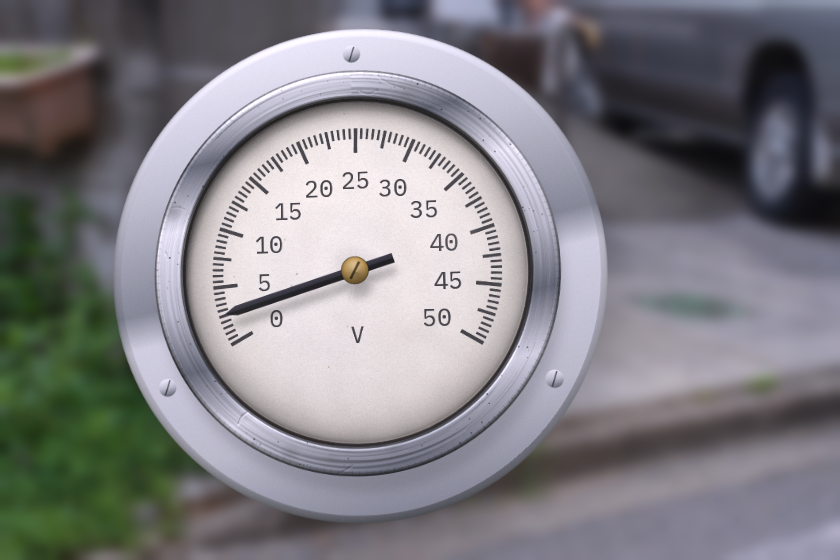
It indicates 2.5 V
